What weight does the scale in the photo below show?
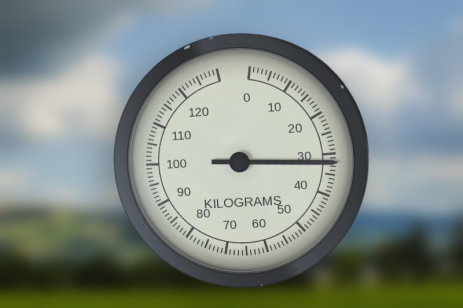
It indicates 32 kg
